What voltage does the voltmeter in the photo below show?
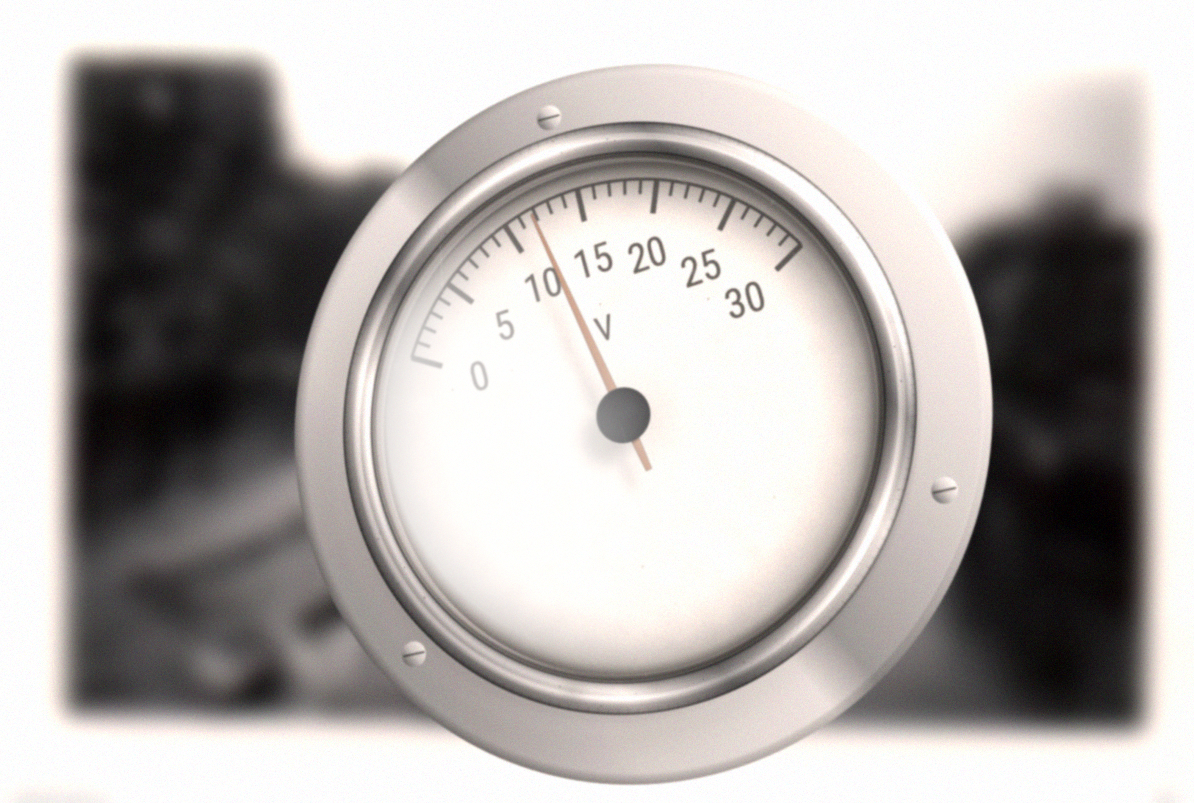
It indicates 12 V
